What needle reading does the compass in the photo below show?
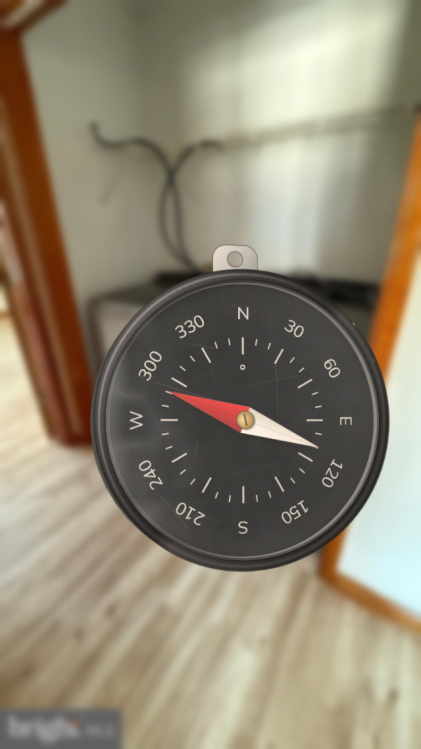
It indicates 290 °
